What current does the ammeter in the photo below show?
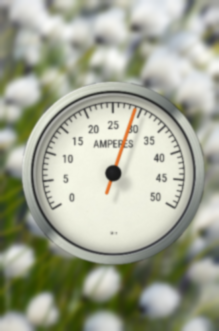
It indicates 29 A
